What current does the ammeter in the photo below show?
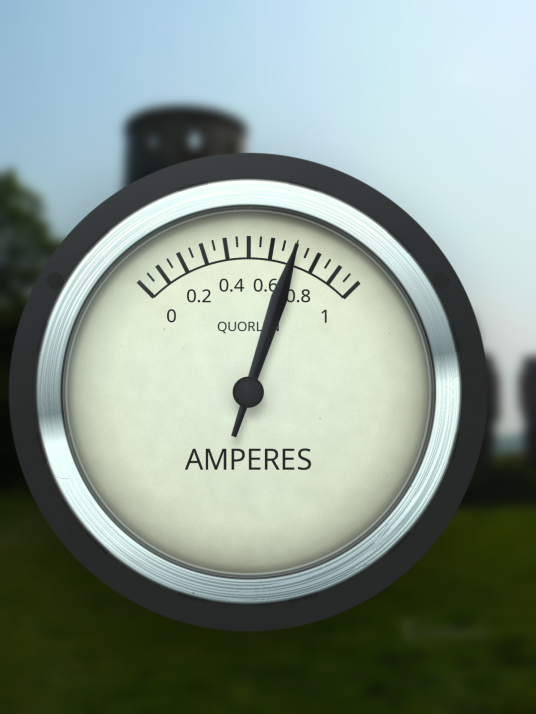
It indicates 0.7 A
